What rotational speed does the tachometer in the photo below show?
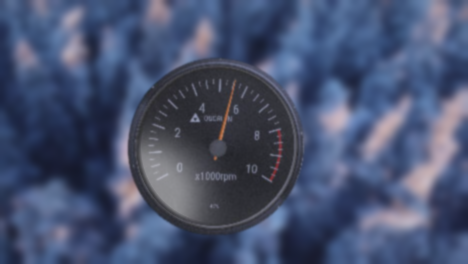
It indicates 5500 rpm
